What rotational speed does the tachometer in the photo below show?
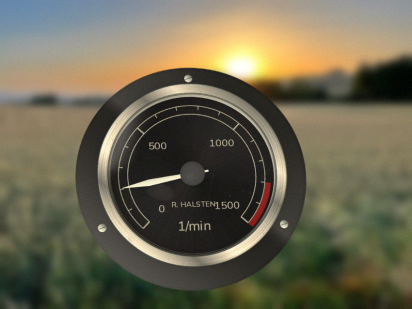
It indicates 200 rpm
